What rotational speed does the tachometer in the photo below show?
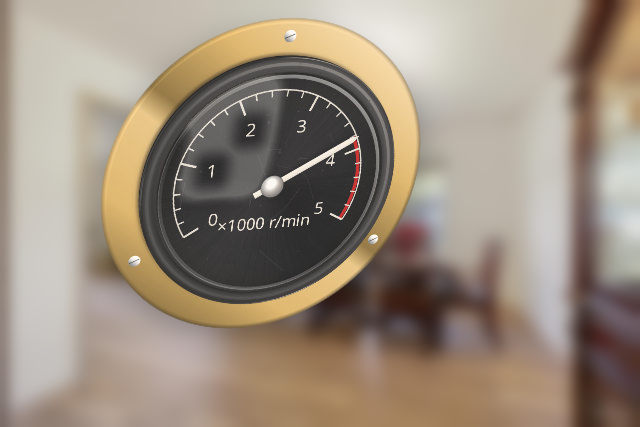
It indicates 3800 rpm
